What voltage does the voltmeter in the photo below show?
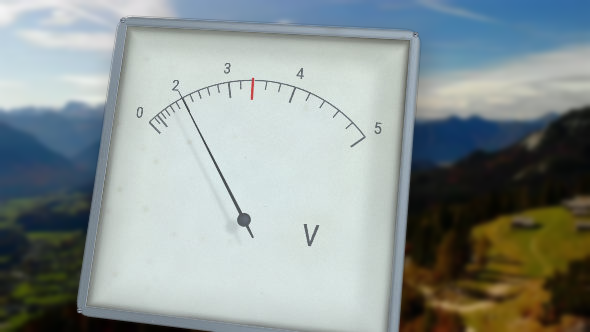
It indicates 2 V
